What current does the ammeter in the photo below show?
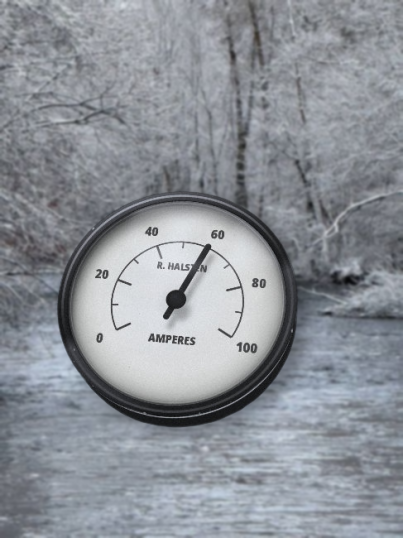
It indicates 60 A
